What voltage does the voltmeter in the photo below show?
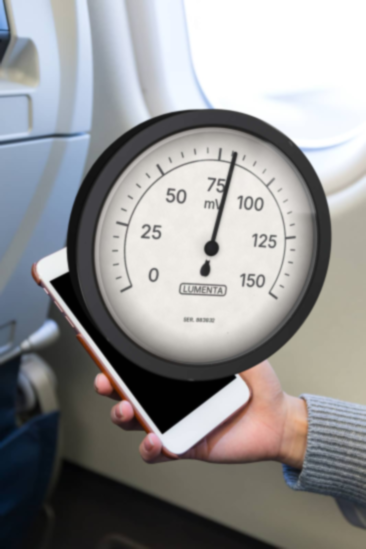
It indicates 80 mV
